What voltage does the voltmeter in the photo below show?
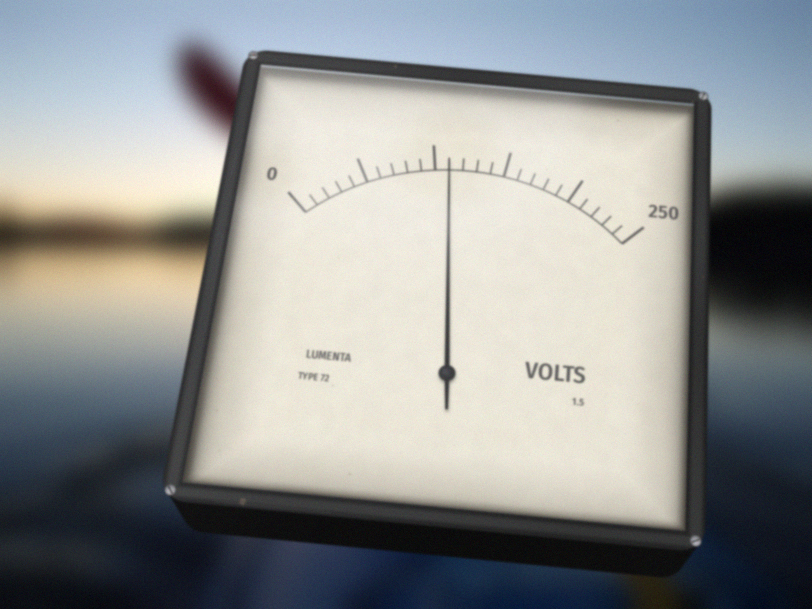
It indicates 110 V
